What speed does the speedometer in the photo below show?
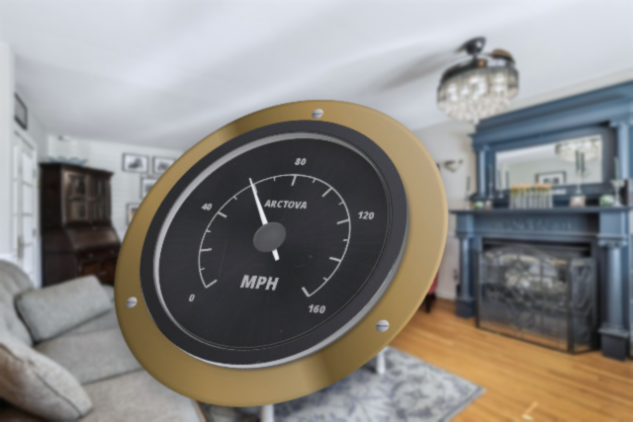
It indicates 60 mph
